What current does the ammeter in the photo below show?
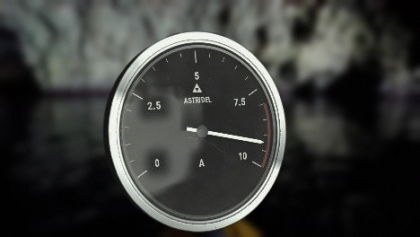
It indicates 9.25 A
